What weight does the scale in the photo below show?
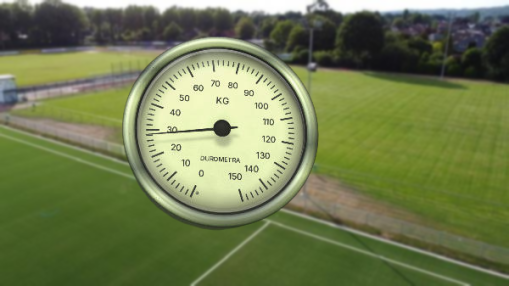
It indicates 28 kg
